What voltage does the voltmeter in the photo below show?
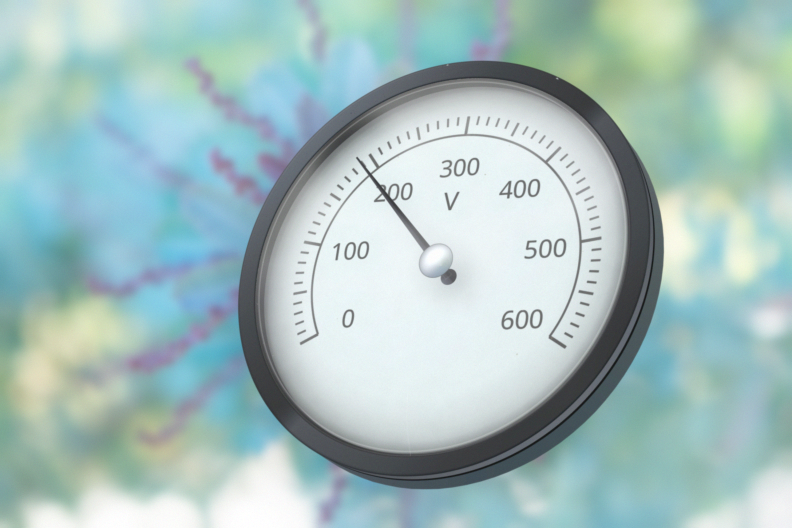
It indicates 190 V
